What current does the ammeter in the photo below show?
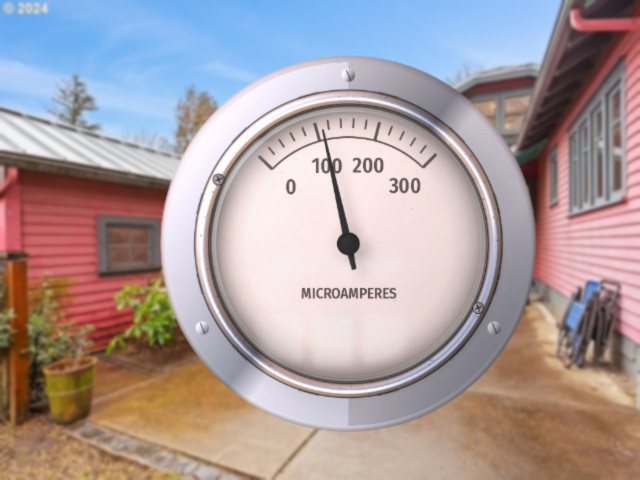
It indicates 110 µA
